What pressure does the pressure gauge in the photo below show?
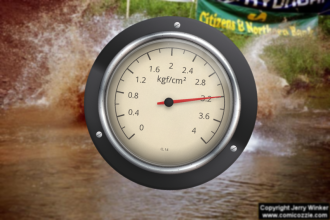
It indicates 3.2 kg/cm²
